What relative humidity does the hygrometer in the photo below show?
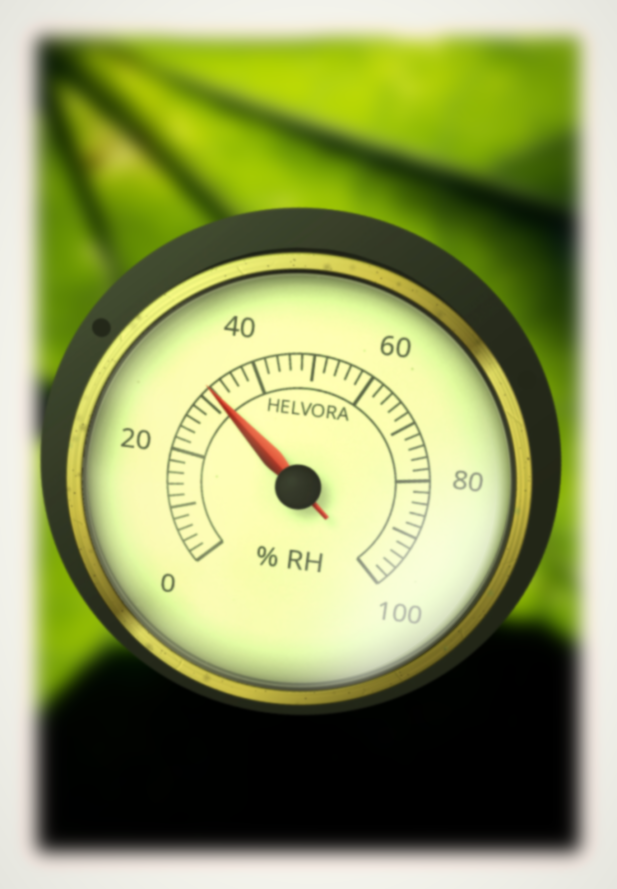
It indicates 32 %
